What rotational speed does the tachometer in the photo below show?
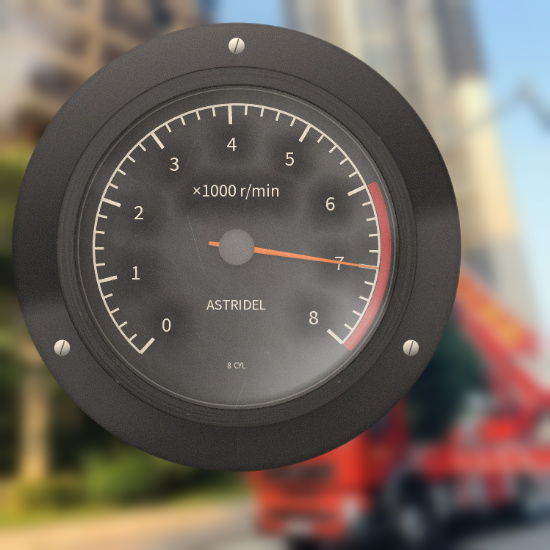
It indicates 7000 rpm
